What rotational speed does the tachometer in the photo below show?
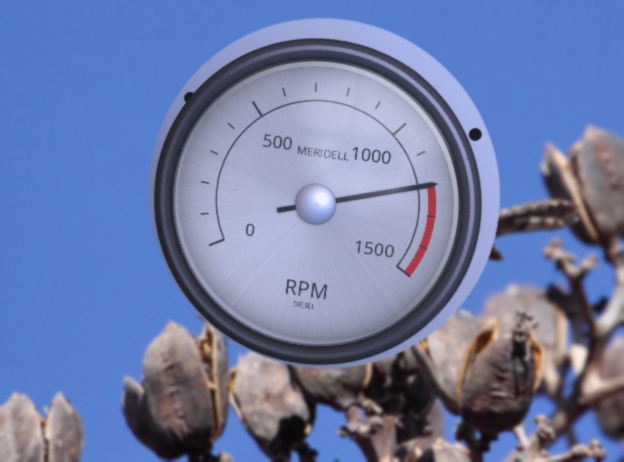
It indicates 1200 rpm
